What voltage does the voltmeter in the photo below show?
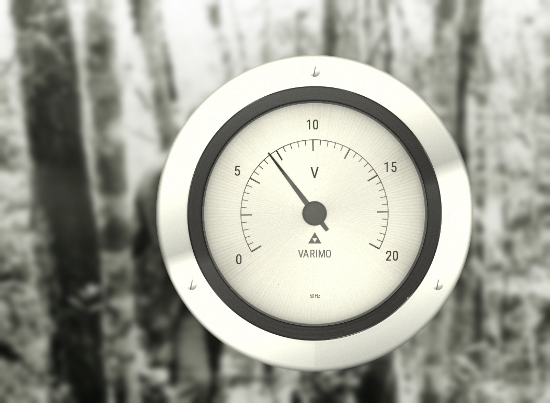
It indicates 7 V
